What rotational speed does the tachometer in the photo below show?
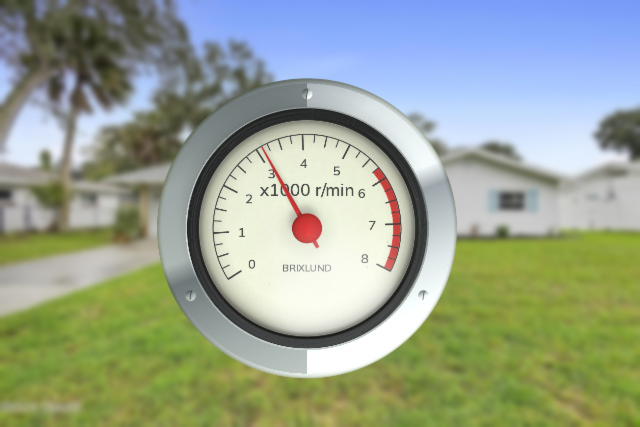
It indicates 3125 rpm
